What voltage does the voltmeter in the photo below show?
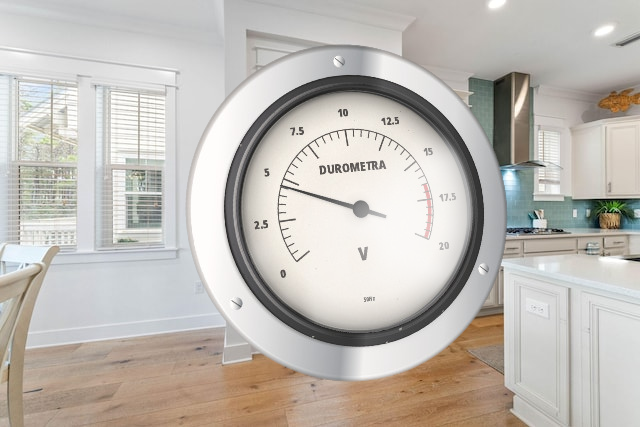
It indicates 4.5 V
